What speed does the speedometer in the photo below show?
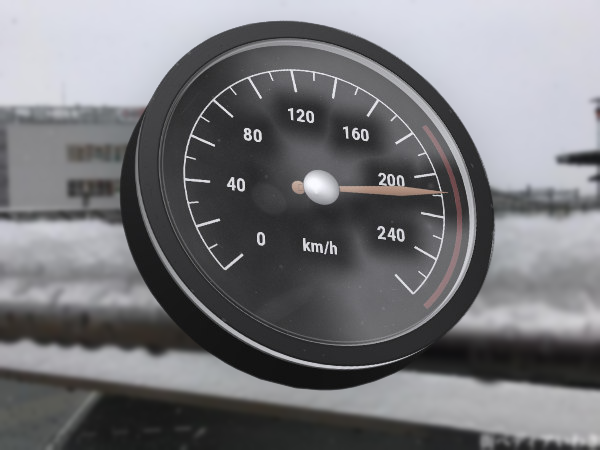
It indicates 210 km/h
